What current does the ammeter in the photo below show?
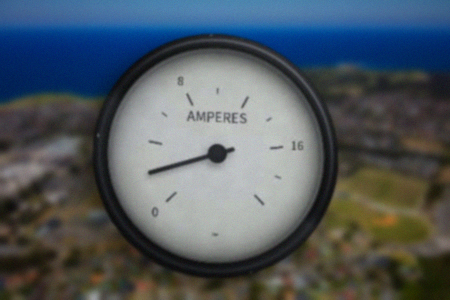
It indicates 2 A
